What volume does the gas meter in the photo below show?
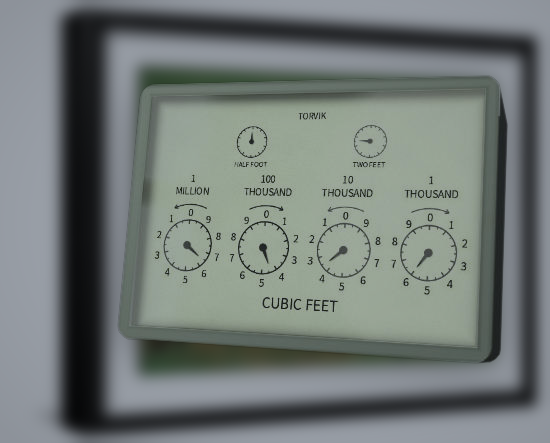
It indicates 643600 ft³
